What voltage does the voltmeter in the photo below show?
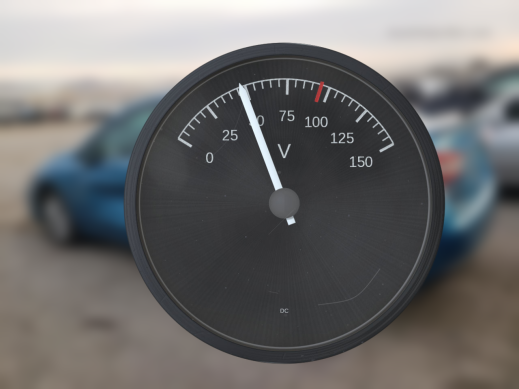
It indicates 47.5 V
